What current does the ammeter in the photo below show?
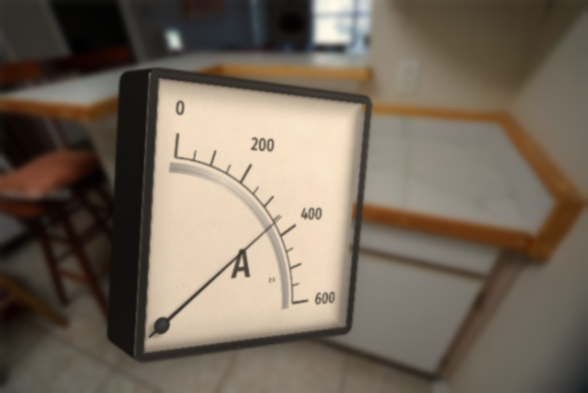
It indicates 350 A
